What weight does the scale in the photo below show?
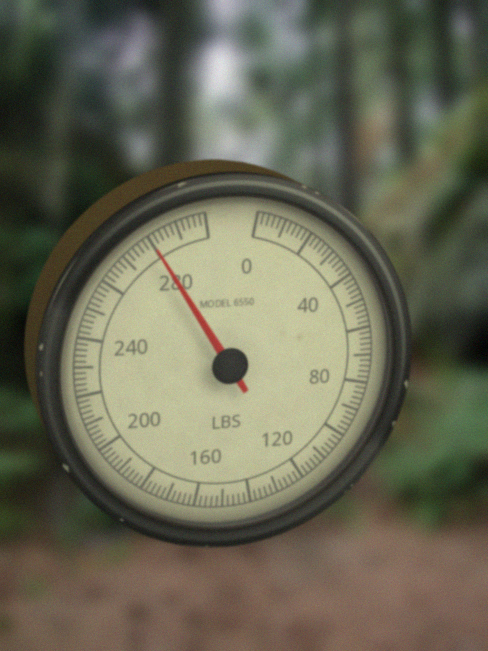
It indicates 280 lb
